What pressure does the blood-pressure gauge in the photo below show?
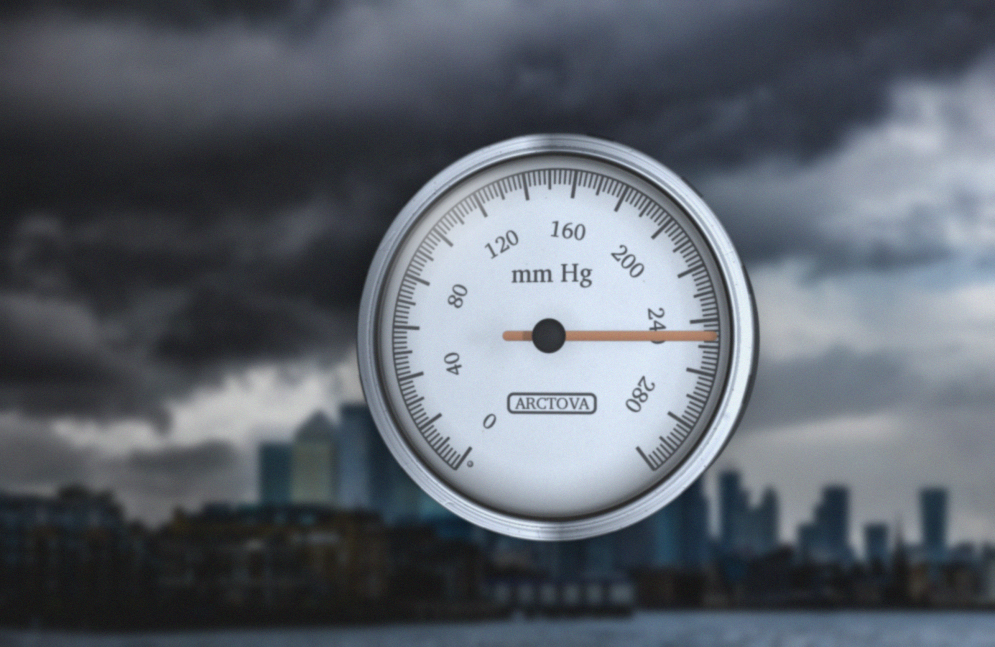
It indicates 246 mmHg
